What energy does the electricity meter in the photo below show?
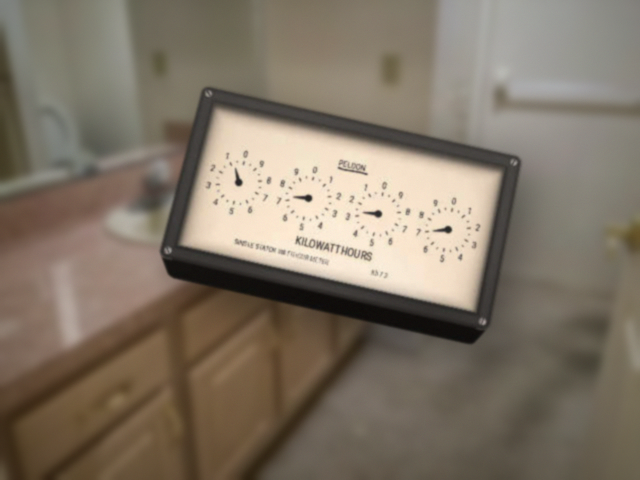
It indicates 727 kWh
